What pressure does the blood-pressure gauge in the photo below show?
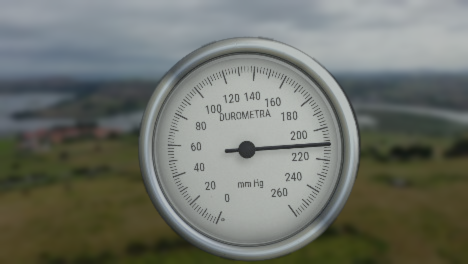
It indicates 210 mmHg
